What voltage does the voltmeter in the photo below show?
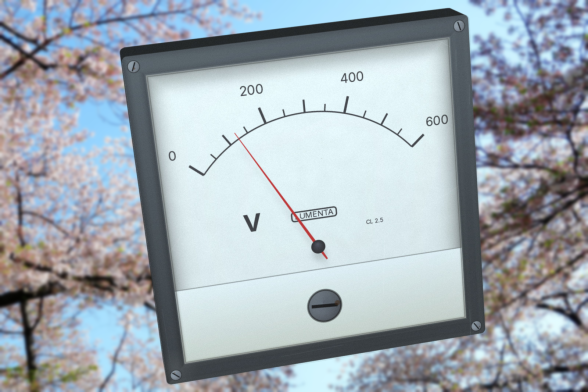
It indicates 125 V
